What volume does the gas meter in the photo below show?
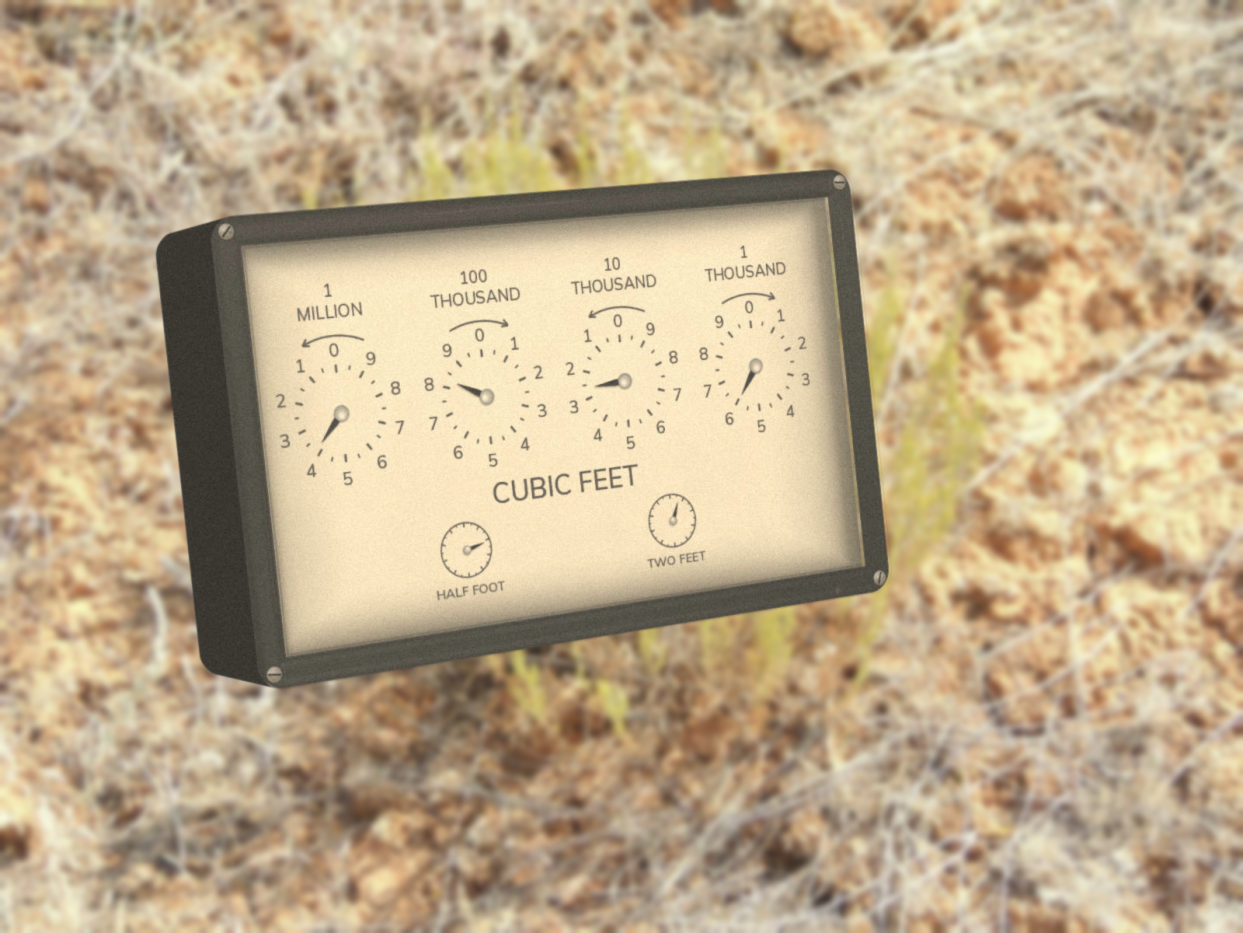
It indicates 382600 ft³
